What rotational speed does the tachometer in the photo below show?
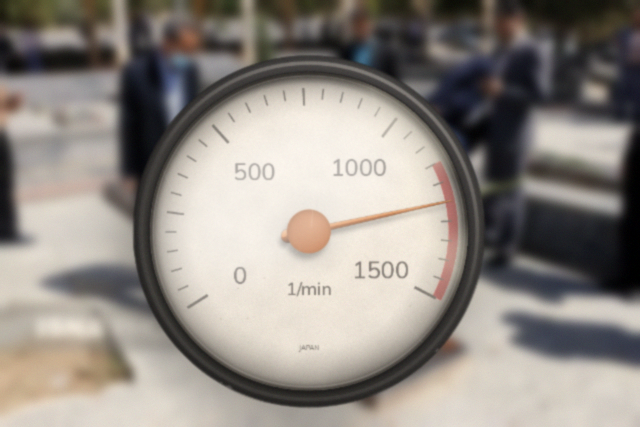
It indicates 1250 rpm
